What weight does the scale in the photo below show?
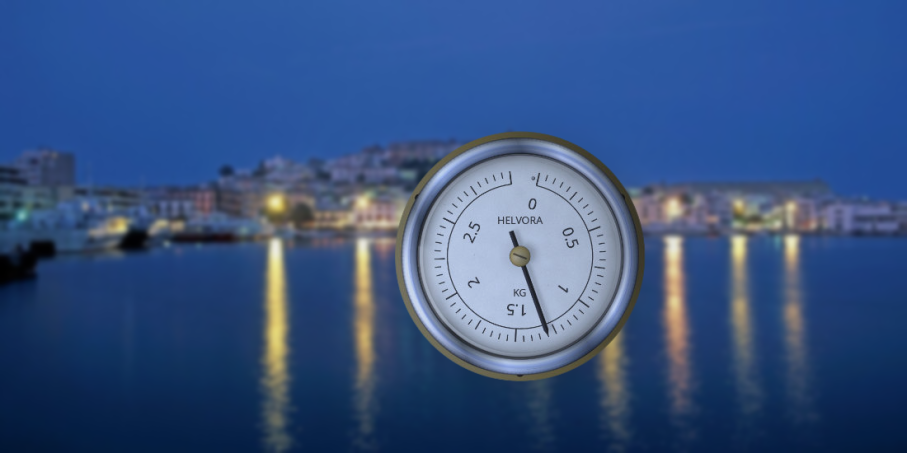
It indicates 1.3 kg
